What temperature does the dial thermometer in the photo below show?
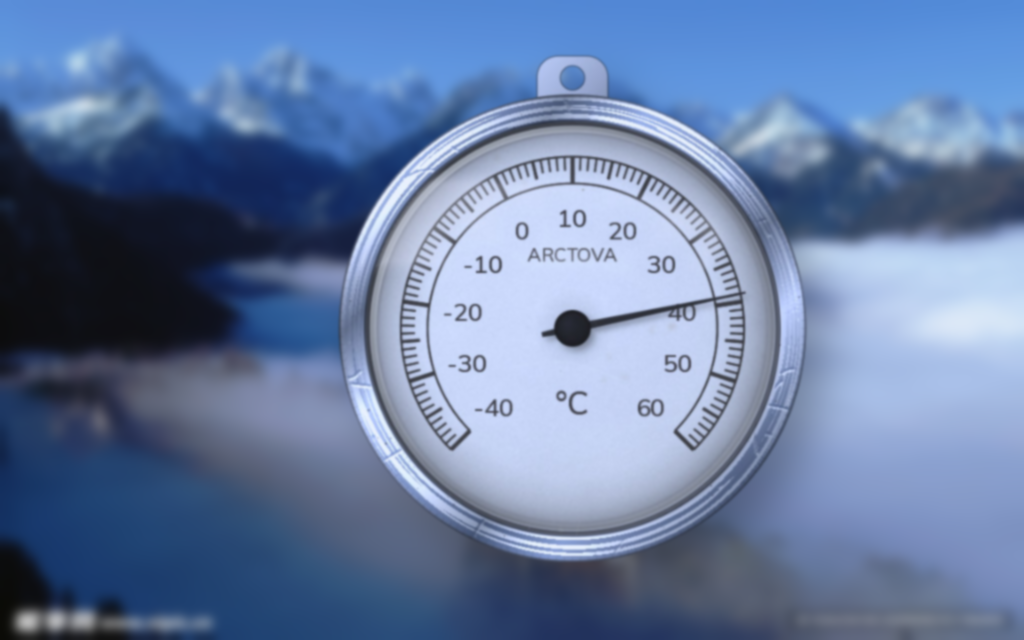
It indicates 39 °C
